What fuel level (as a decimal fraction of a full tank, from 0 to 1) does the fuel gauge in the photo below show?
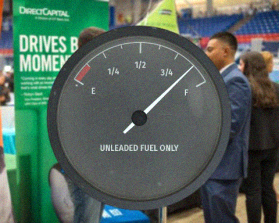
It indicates 0.875
